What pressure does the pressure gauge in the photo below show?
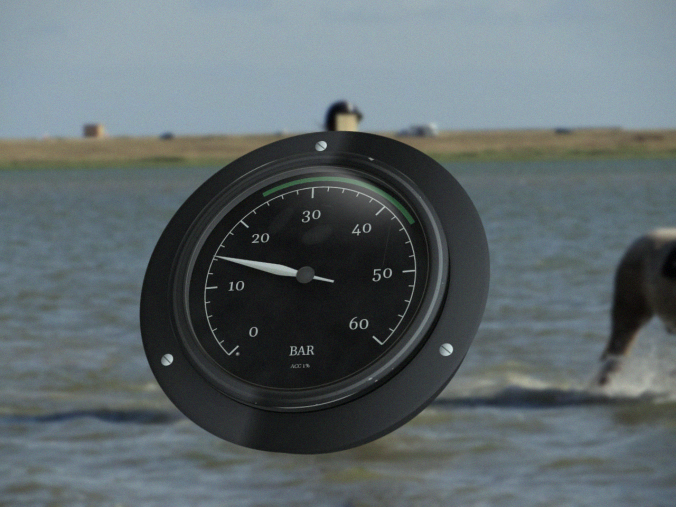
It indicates 14 bar
